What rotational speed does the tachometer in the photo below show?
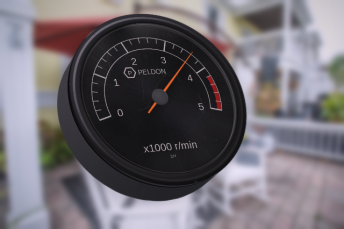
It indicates 3600 rpm
